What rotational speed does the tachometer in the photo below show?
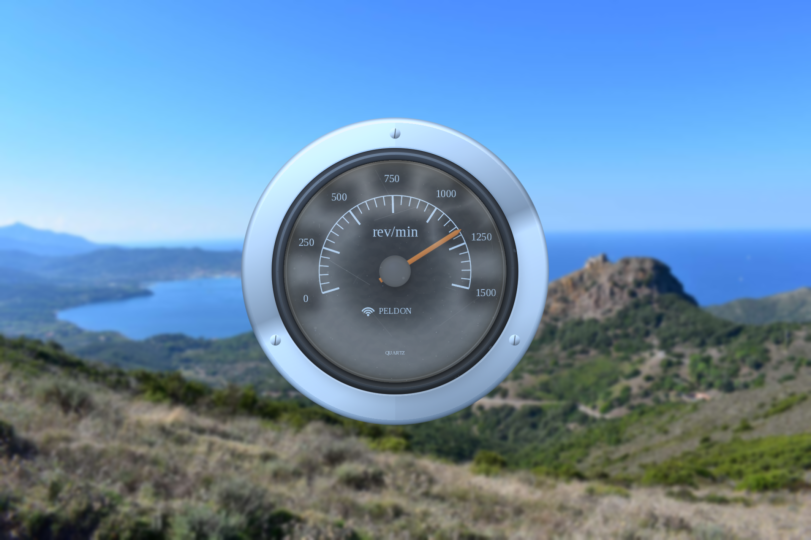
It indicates 1175 rpm
